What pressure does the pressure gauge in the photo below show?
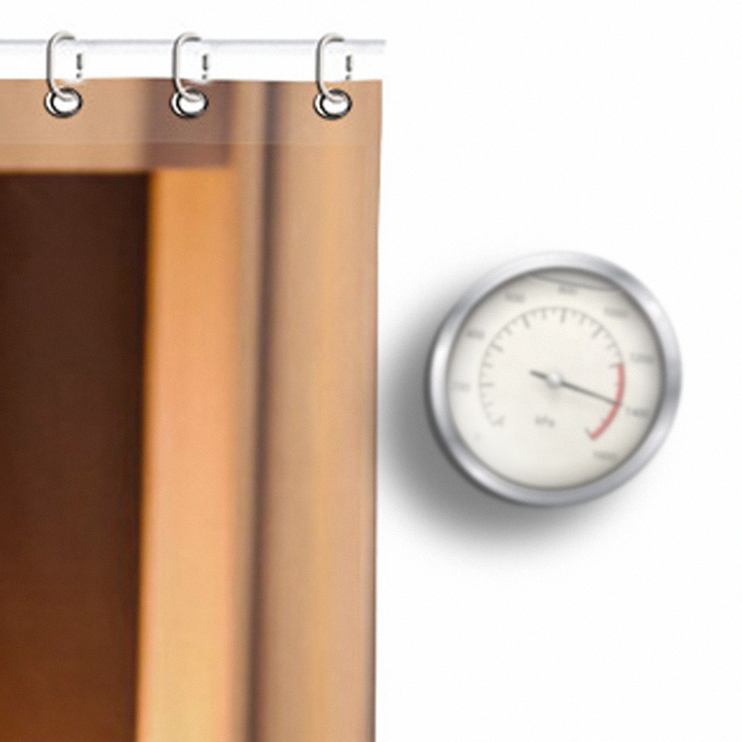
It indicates 1400 kPa
